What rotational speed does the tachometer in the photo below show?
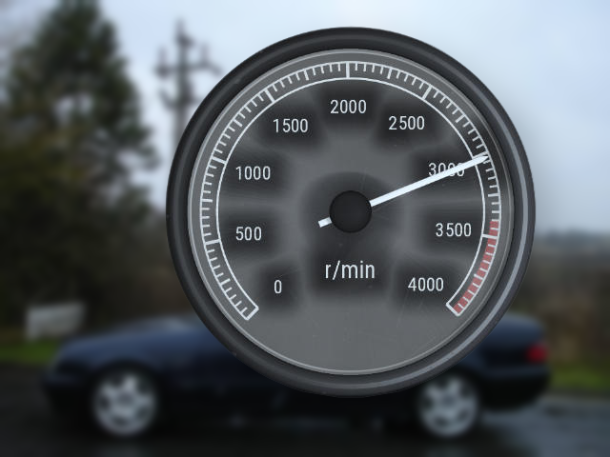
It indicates 3025 rpm
